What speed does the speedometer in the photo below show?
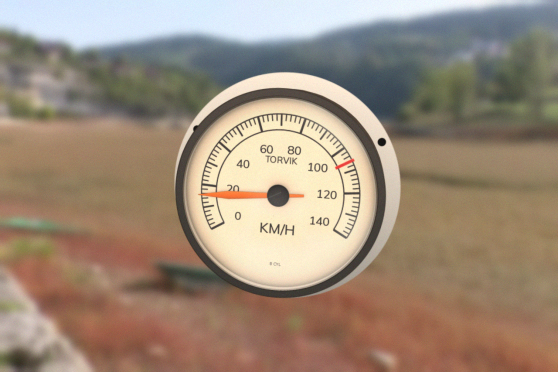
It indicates 16 km/h
